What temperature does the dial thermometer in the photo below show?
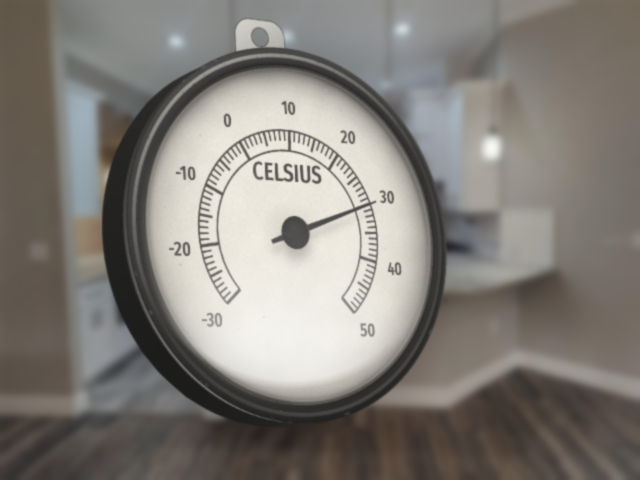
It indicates 30 °C
